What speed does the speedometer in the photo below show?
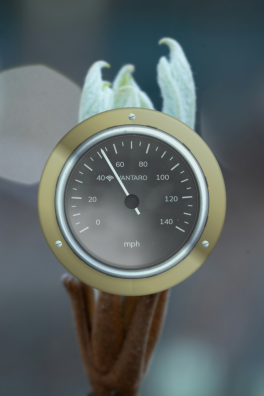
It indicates 52.5 mph
